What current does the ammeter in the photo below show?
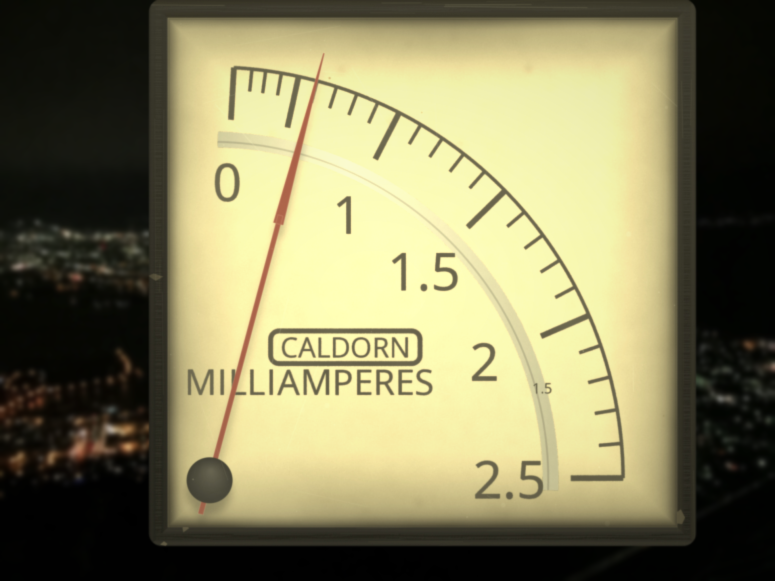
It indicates 0.6 mA
